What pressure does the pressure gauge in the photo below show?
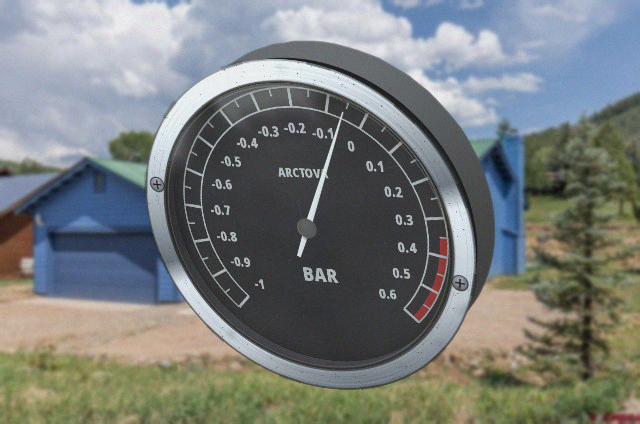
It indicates -0.05 bar
